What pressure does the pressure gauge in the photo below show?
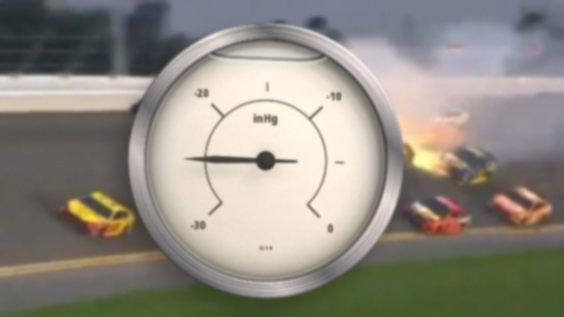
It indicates -25 inHg
